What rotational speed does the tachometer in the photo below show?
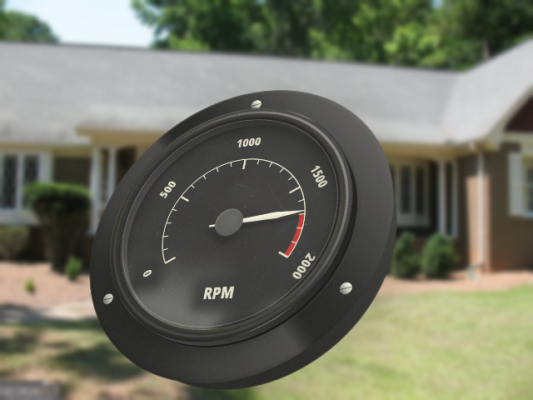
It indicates 1700 rpm
